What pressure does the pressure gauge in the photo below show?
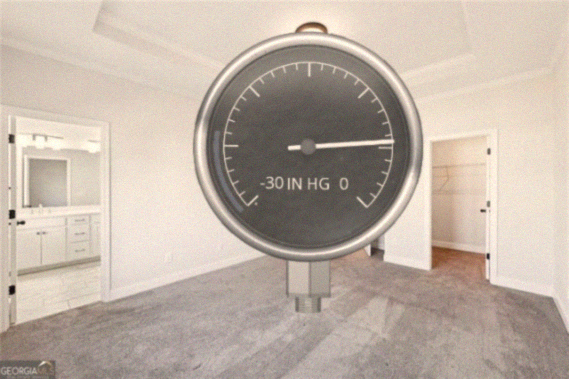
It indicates -5.5 inHg
